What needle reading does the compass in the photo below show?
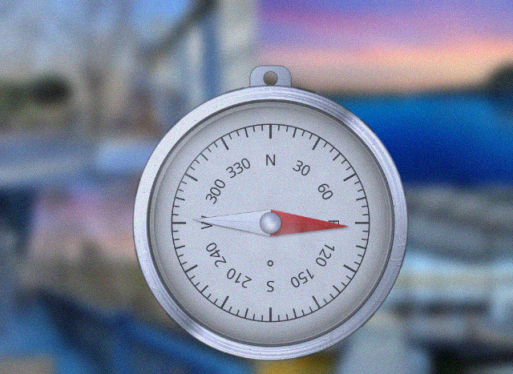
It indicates 92.5 °
